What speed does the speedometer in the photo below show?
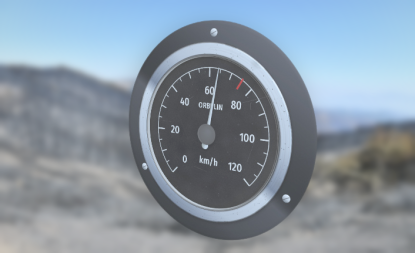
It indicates 65 km/h
